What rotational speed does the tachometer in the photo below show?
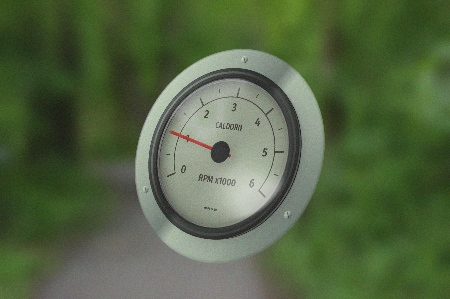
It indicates 1000 rpm
